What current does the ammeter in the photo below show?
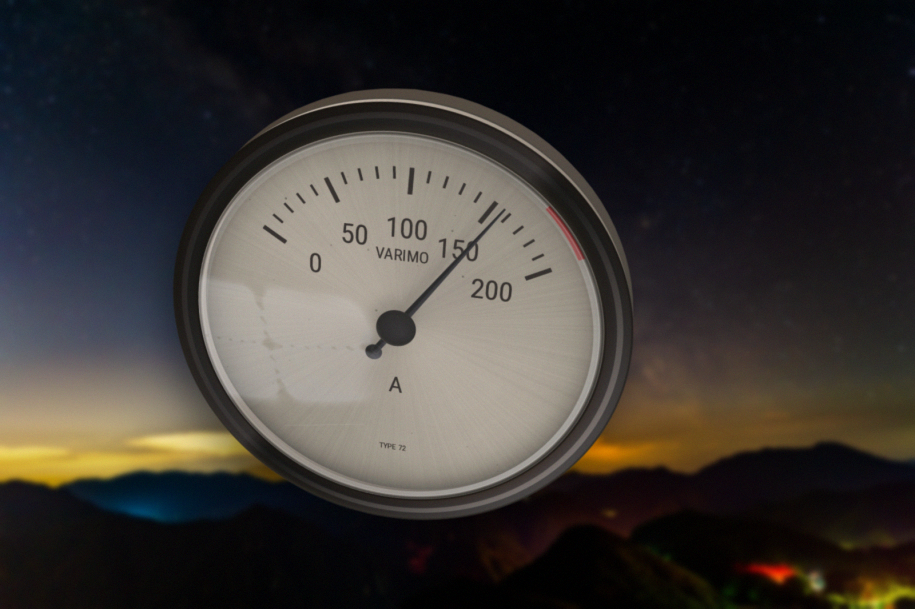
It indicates 155 A
